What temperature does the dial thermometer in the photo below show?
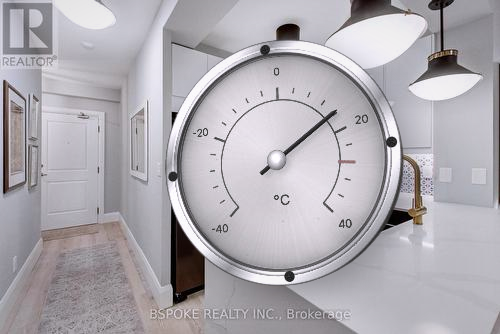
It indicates 16 °C
